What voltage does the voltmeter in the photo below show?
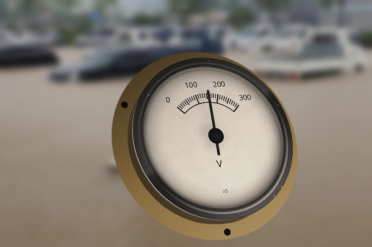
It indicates 150 V
